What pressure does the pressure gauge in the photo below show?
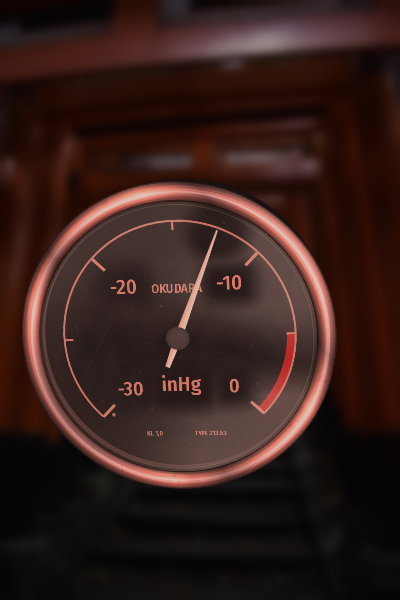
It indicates -12.5 inHg
